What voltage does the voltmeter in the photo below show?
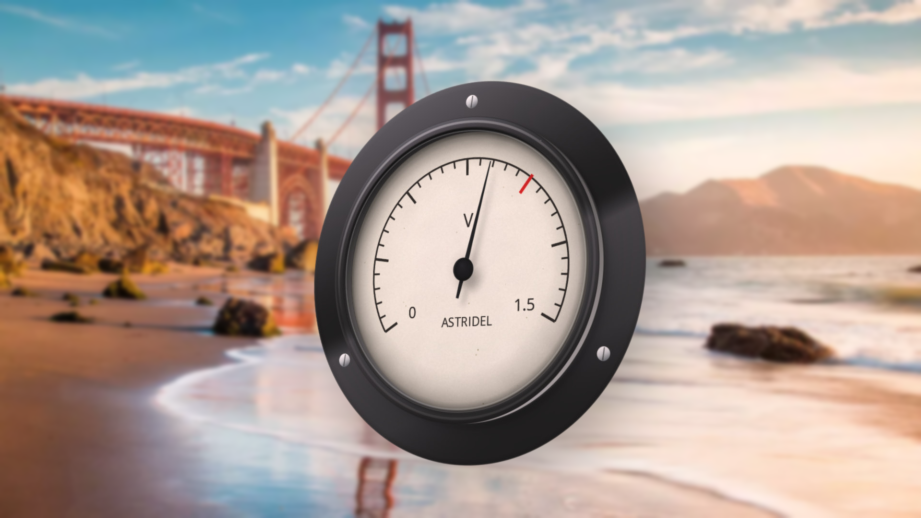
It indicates 0.85 V
